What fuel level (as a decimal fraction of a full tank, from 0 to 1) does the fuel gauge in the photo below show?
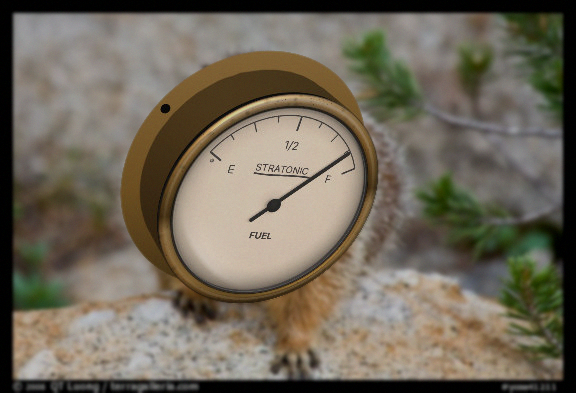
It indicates 0.875
